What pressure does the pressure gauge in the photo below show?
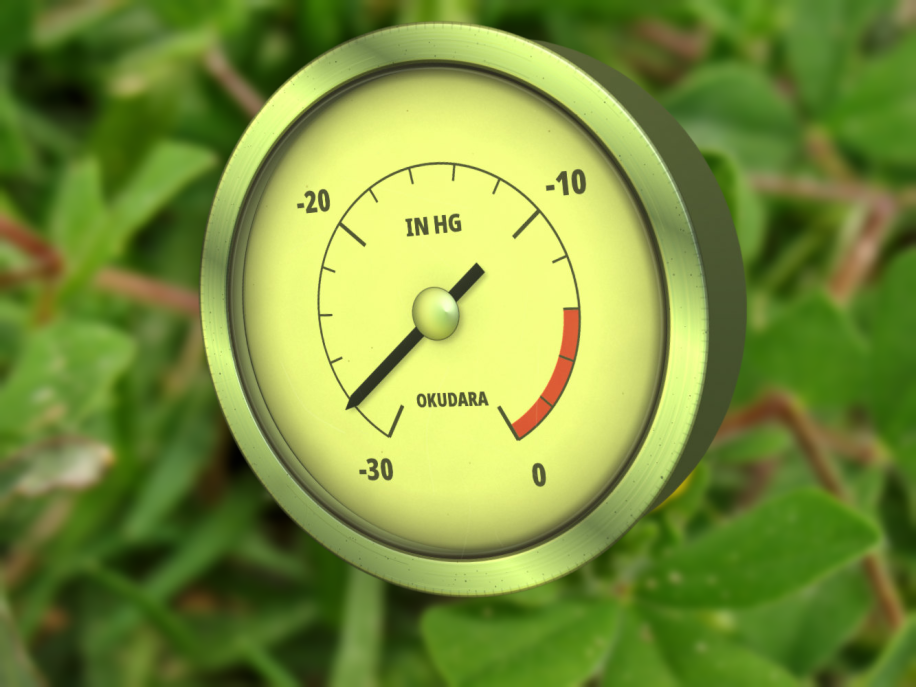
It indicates -28 inHg
